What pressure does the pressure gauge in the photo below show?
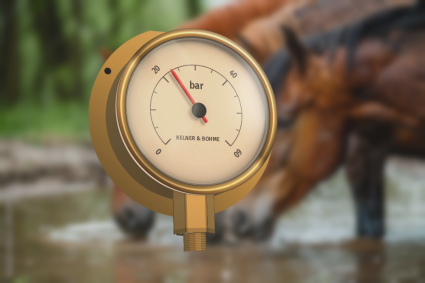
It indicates 22.5 bar
